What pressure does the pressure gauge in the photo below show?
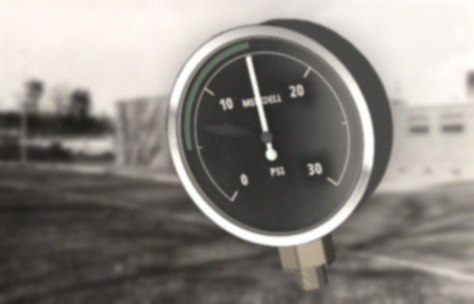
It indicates 15 psi
